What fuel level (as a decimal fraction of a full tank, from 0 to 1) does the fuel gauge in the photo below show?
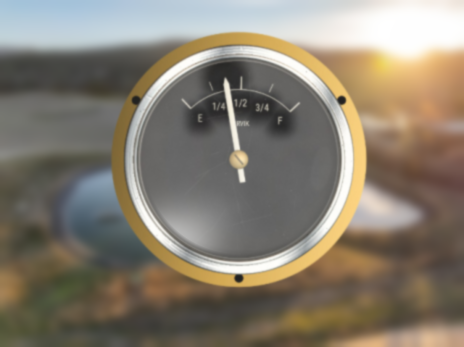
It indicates 0.375
